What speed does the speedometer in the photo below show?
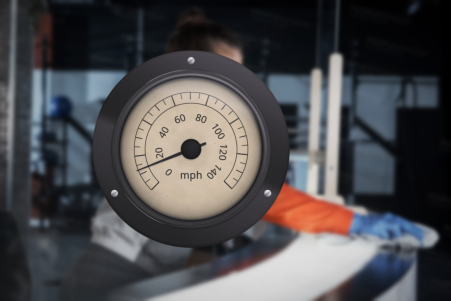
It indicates 12.5 mph
